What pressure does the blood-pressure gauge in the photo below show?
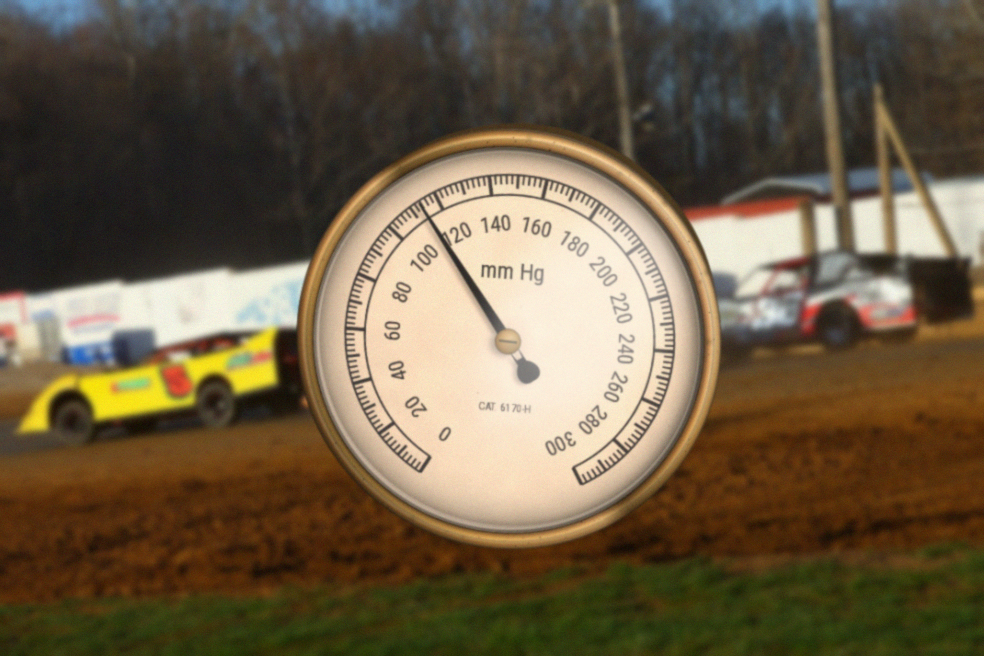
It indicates 114 mmHg
